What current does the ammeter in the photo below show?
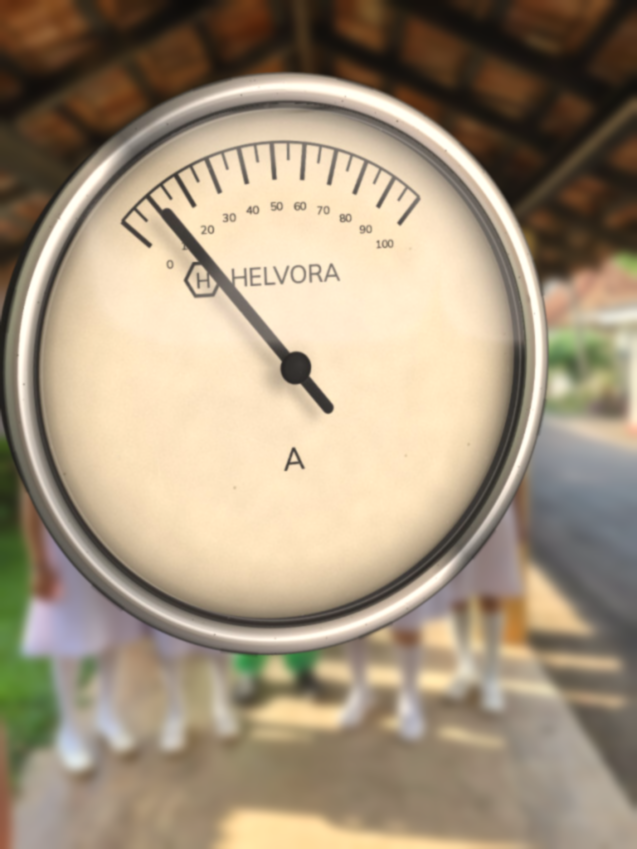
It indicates 10 A
